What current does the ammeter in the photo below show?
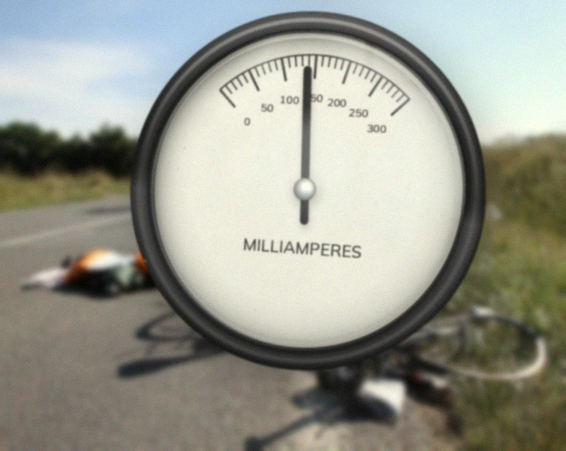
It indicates 140 mA
